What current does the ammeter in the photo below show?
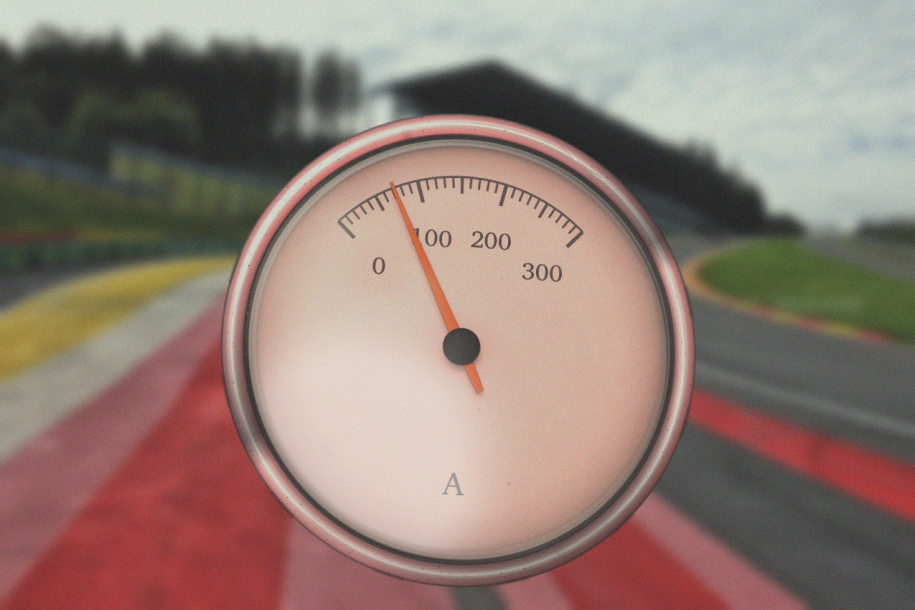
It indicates 70 A
